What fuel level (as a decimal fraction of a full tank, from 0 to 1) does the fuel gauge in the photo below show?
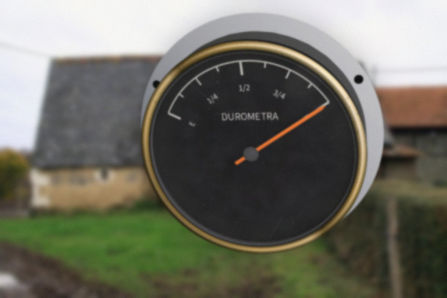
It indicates 1
